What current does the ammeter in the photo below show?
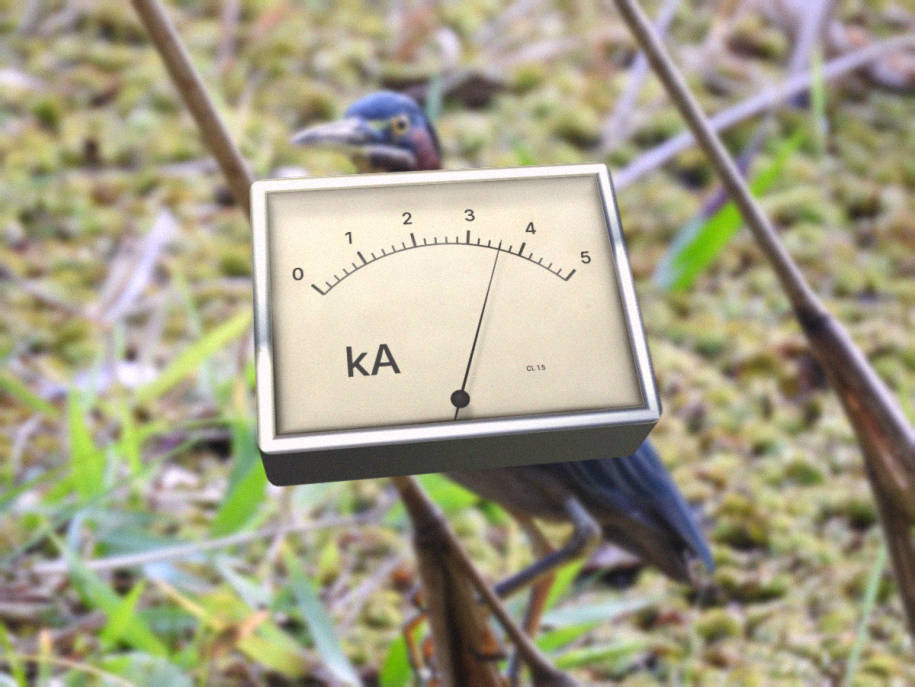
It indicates 3.6 kA
